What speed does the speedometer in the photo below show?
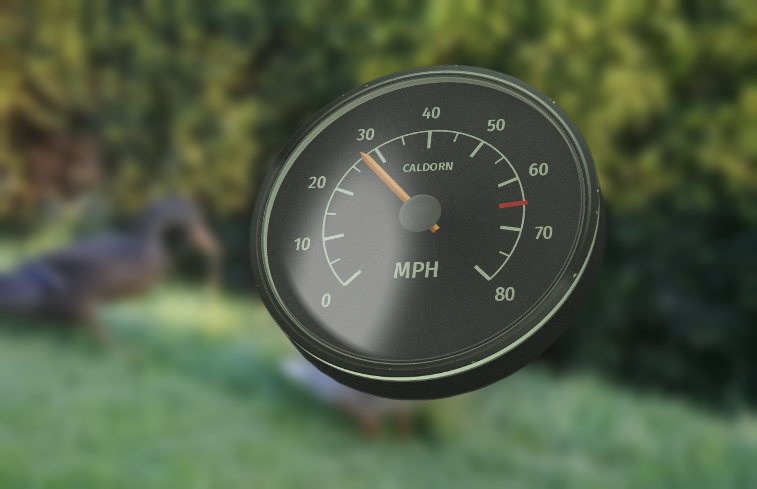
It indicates 27.5 mph
